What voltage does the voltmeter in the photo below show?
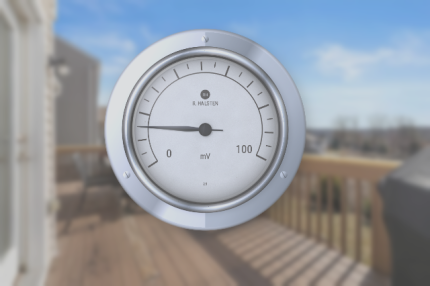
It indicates 15 mV
